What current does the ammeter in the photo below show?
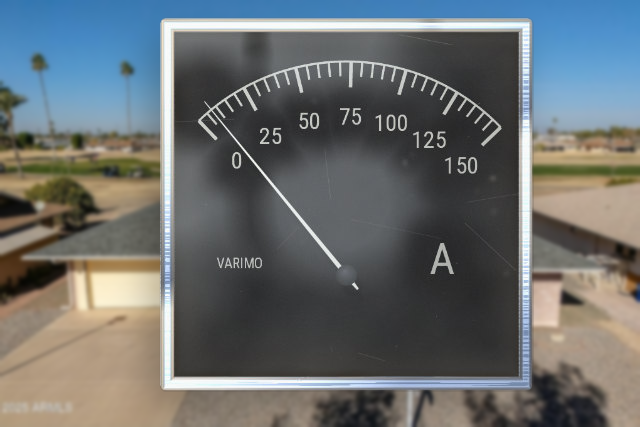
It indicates 7.5 A
